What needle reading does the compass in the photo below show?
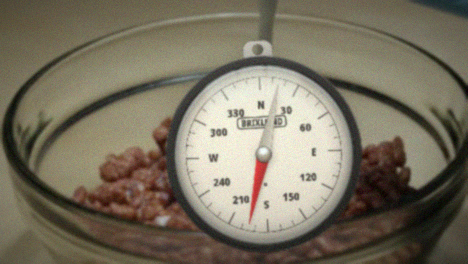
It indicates 195 °
